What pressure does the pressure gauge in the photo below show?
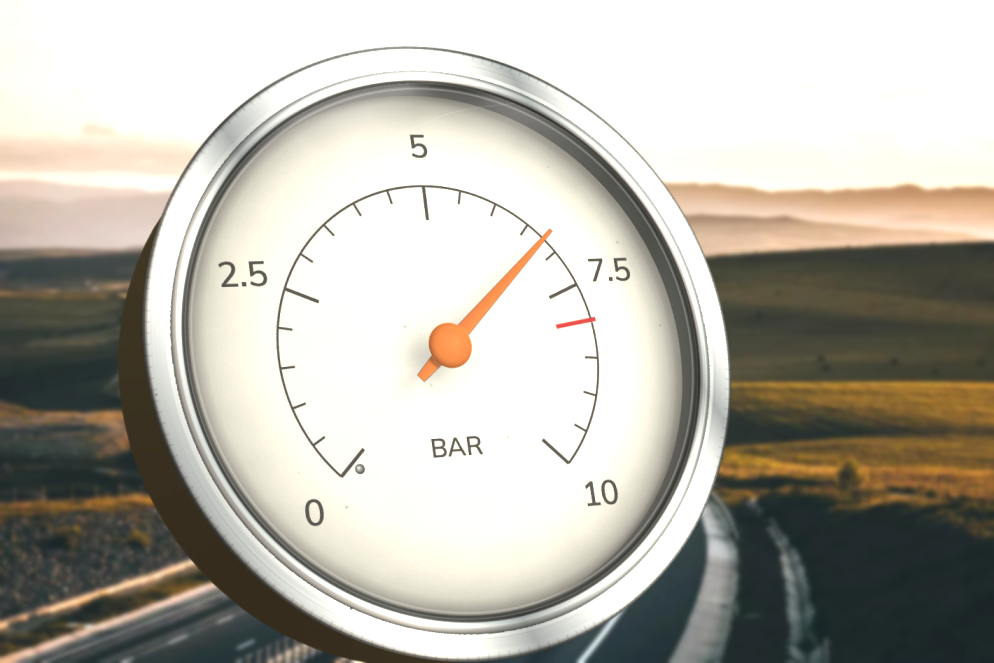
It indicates 6.75 bar
